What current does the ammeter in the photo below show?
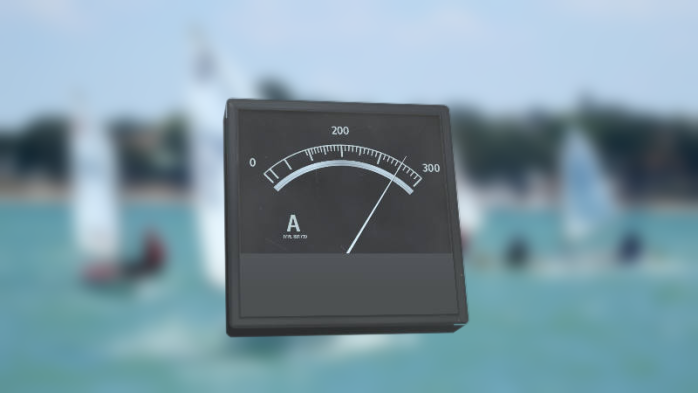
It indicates 275 A
